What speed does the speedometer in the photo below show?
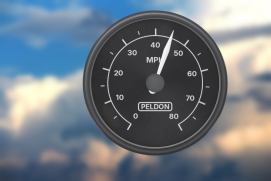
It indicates 45 mph
